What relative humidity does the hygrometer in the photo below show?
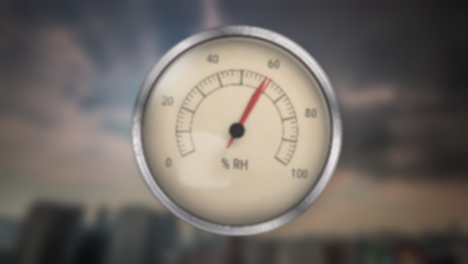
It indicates 60 %
